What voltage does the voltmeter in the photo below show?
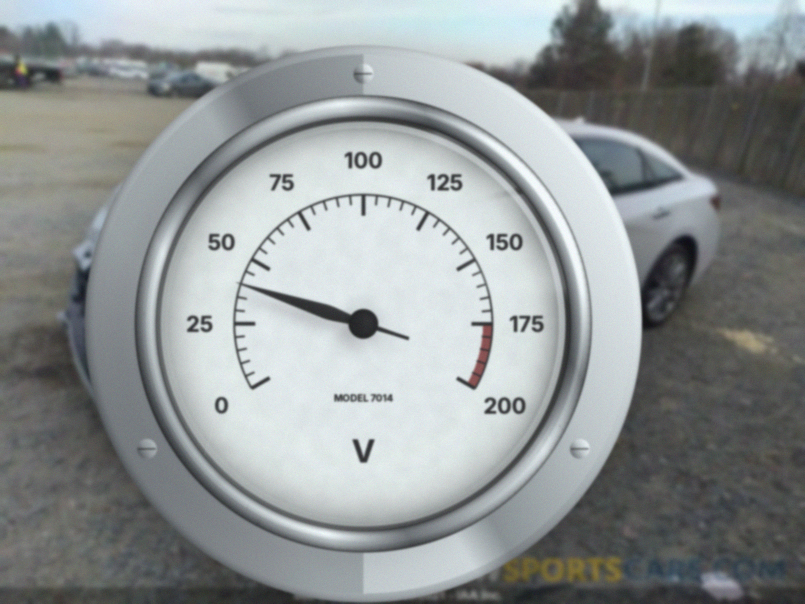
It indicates 40 V
